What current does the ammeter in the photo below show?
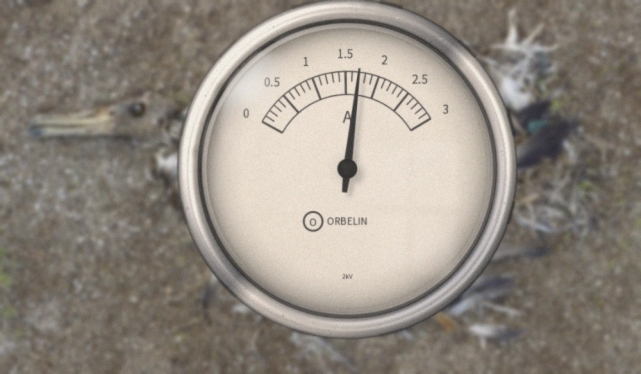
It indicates 1.7 A
